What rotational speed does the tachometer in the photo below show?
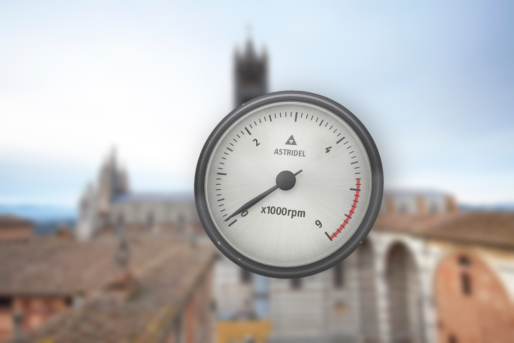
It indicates 100 rpm
